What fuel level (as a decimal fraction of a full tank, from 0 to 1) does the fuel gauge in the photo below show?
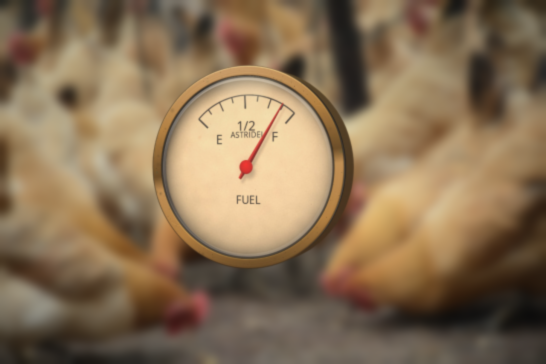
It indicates 0.875
